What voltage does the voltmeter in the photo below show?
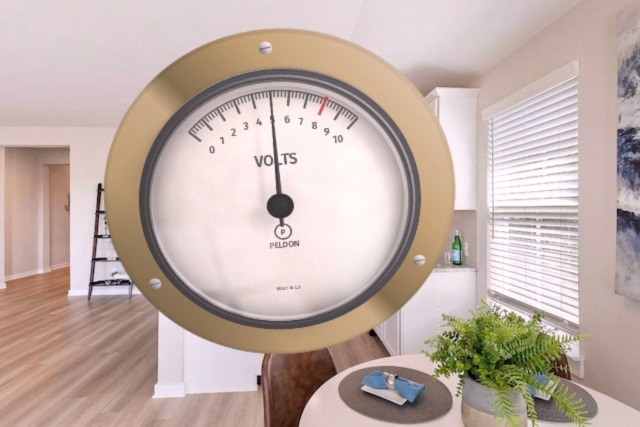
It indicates 5 V
